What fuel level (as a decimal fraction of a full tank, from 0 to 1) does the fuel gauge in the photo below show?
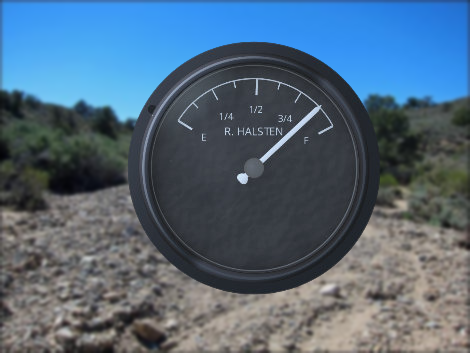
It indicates 0.875
